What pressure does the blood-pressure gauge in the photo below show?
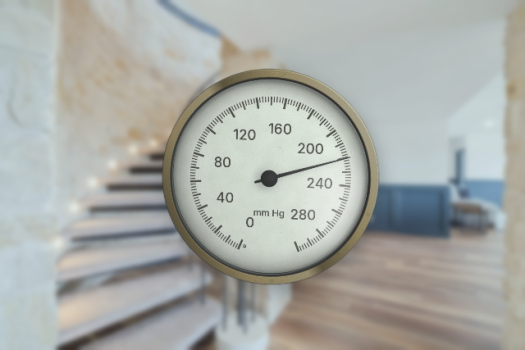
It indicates 220 mmHg
